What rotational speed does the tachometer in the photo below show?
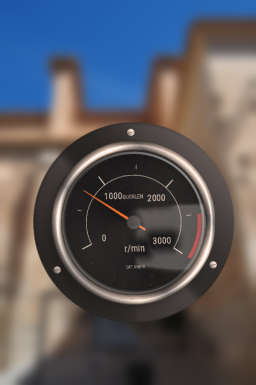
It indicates 750 rpm
